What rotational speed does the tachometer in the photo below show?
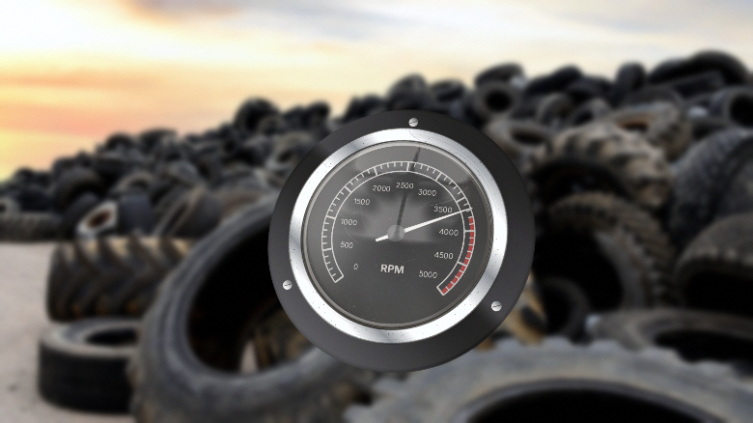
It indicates 3700 rpm
